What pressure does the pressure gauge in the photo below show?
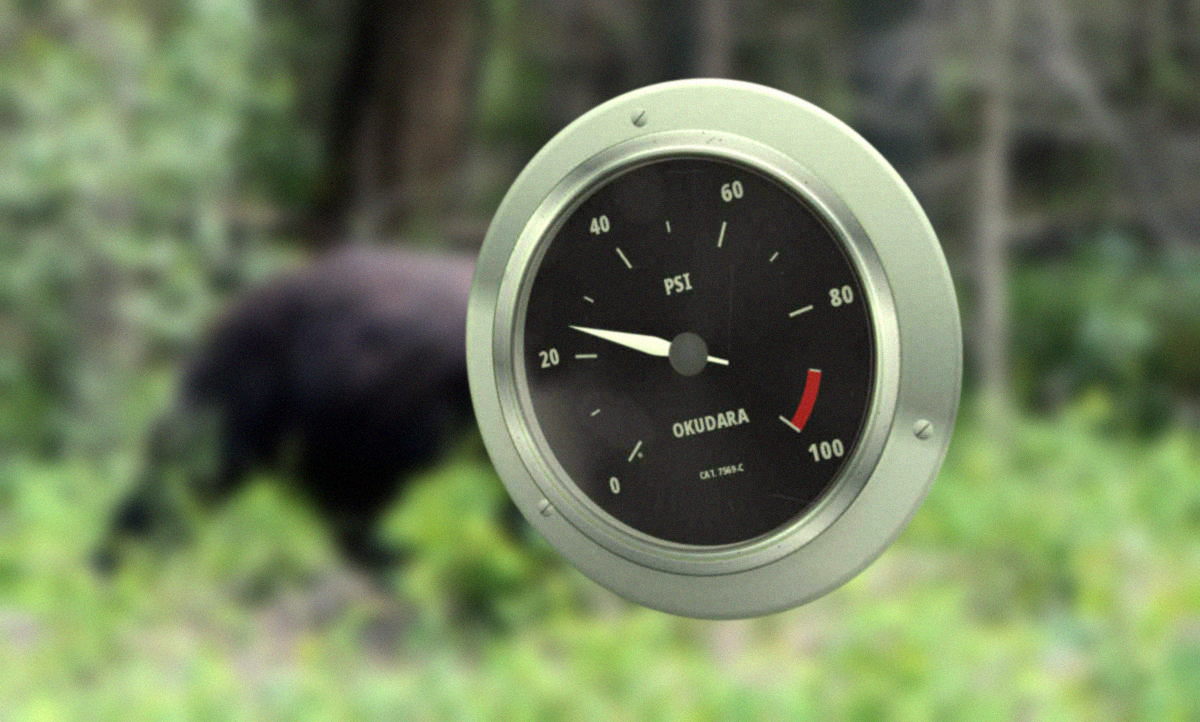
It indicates 25 psi
